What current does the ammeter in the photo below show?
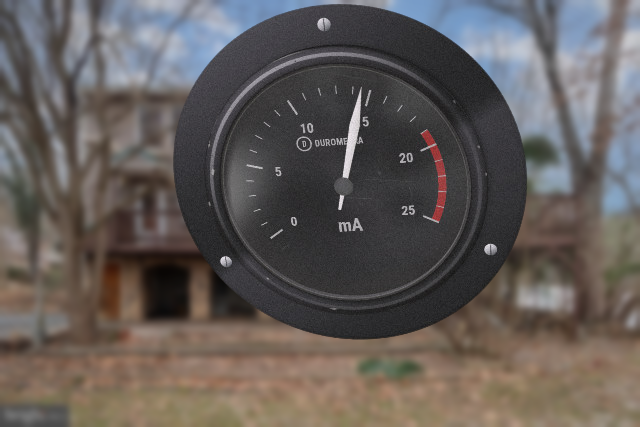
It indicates 14.5 mA
